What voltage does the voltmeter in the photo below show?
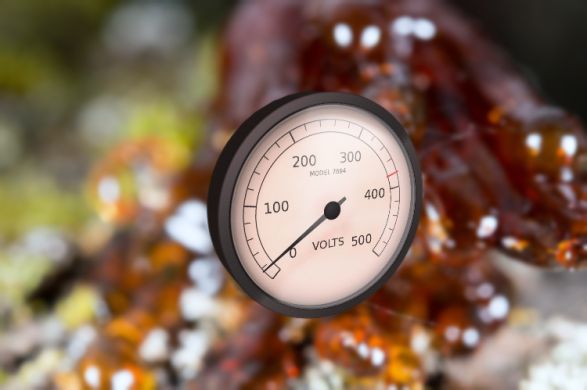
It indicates 20 V
